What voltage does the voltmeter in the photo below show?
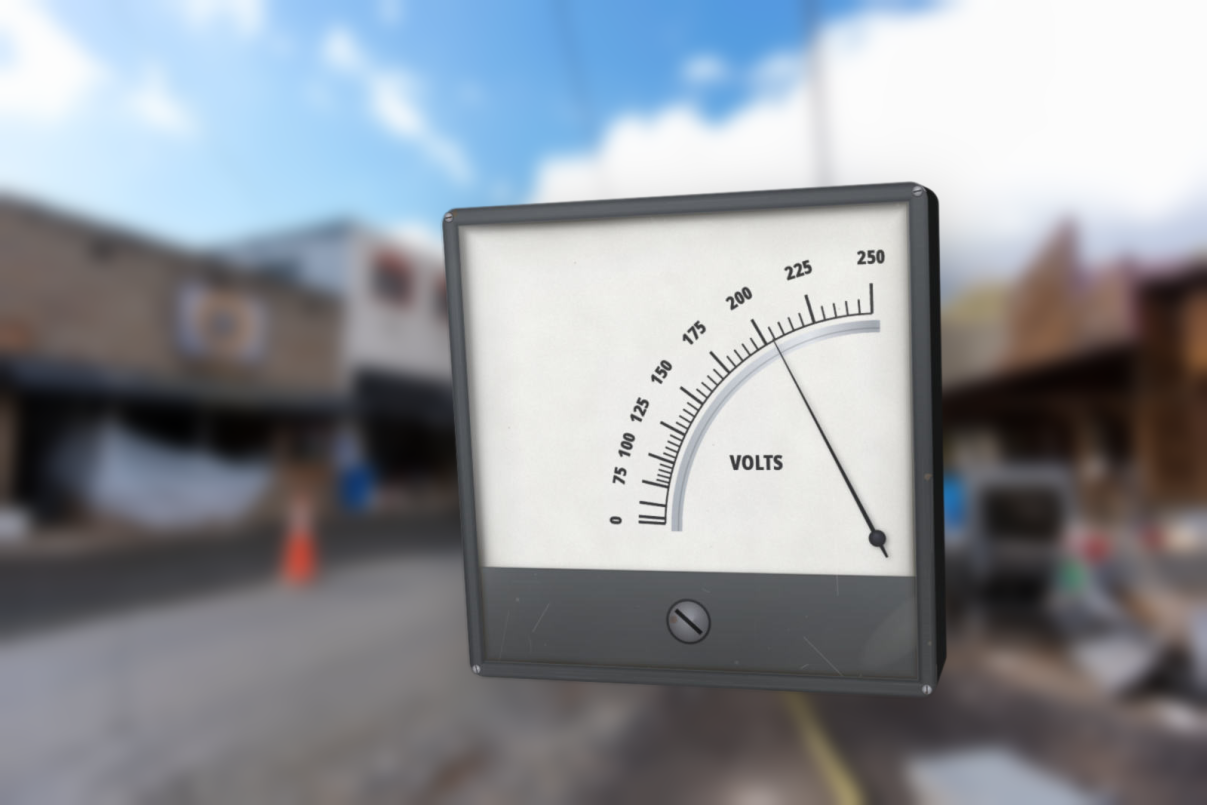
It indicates 205 V
